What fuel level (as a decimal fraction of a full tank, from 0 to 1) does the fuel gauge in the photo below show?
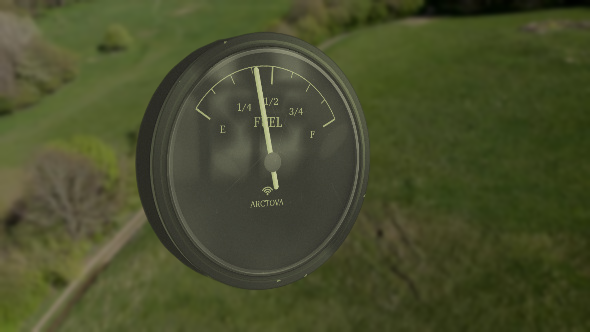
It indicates 0.375
